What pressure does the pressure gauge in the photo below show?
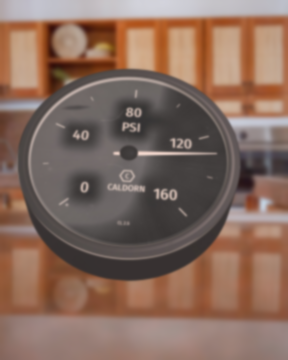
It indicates 130 psi
